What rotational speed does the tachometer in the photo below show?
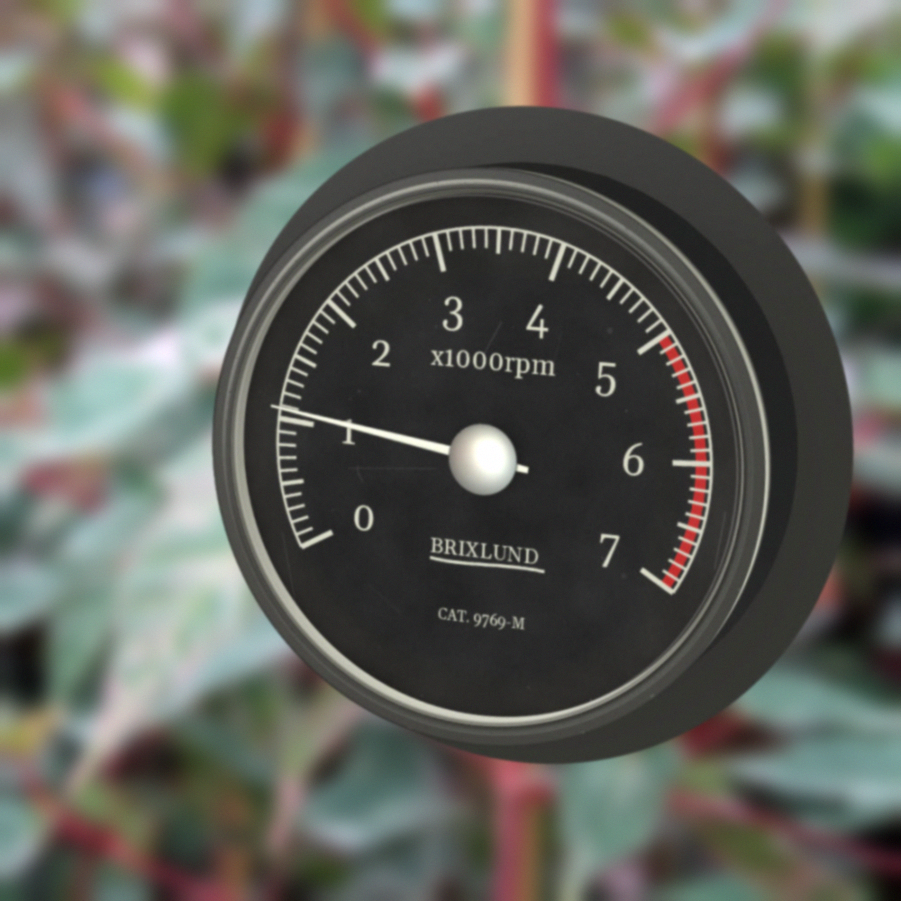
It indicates 1100 rpm
